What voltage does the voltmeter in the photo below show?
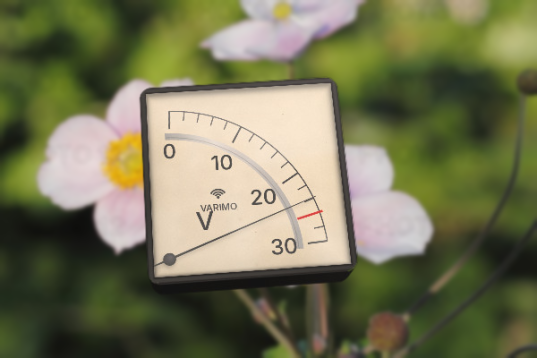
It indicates 24 V
